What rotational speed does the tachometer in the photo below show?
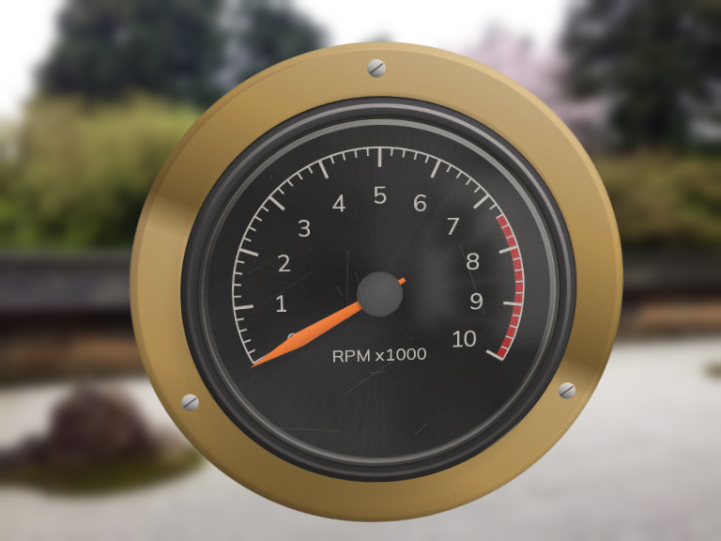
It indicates 0 rpm
